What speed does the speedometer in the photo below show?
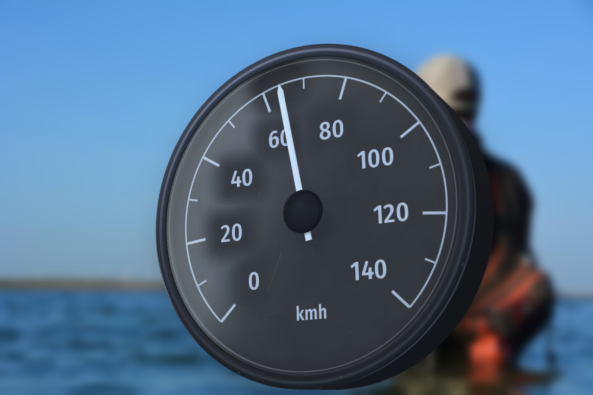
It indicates 65 km/h
